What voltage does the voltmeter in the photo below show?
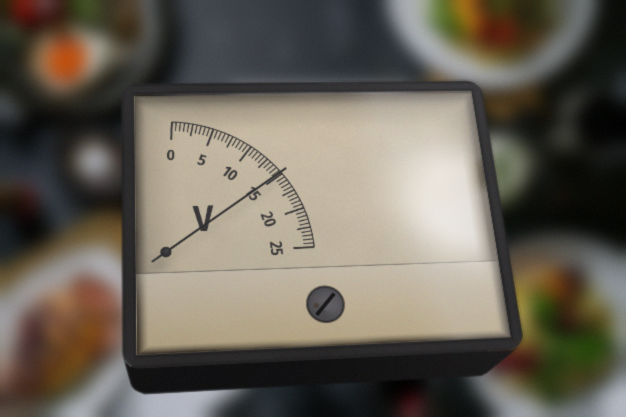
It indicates 15 V
